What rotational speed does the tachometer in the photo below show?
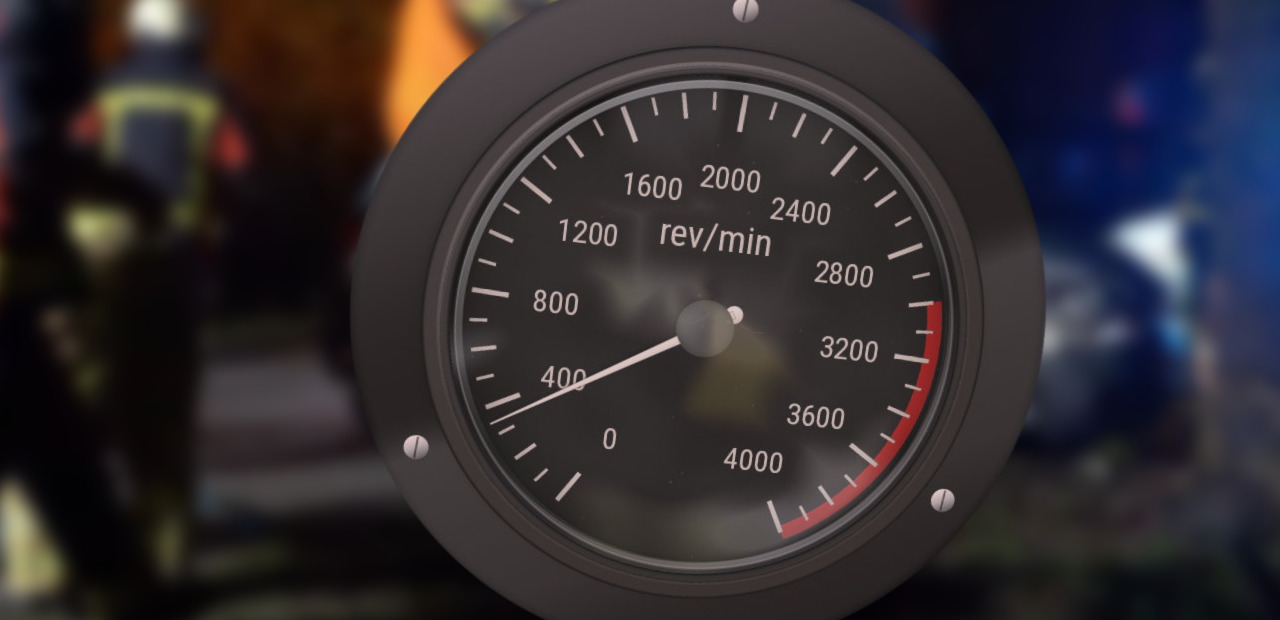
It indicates 350 rpm
